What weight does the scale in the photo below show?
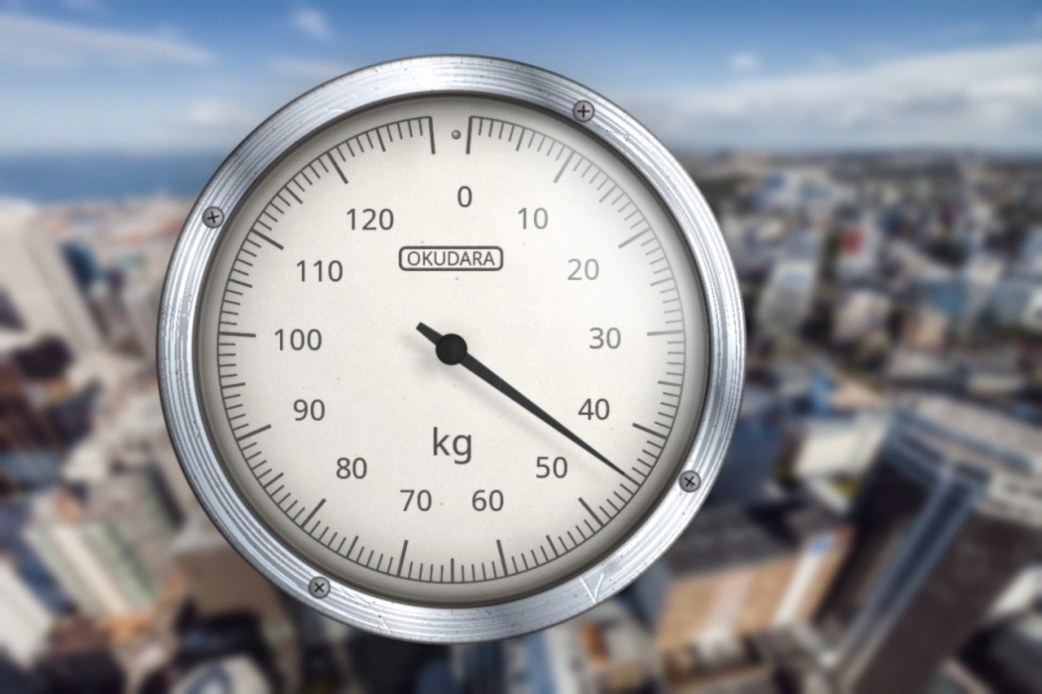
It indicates 45 kg
